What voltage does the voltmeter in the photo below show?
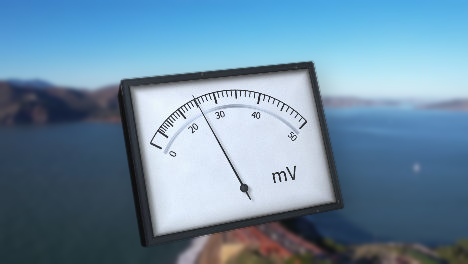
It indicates 25 mV
